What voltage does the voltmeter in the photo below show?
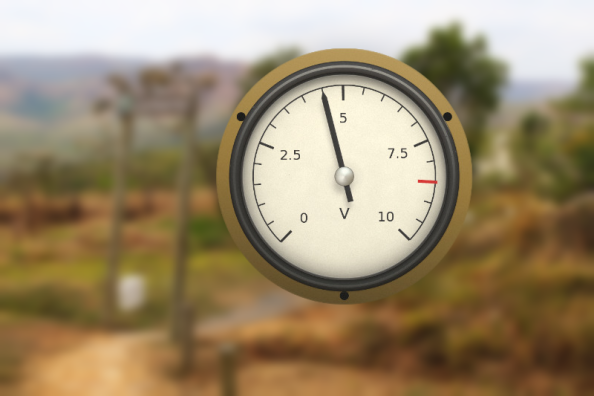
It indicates 4.5 V
